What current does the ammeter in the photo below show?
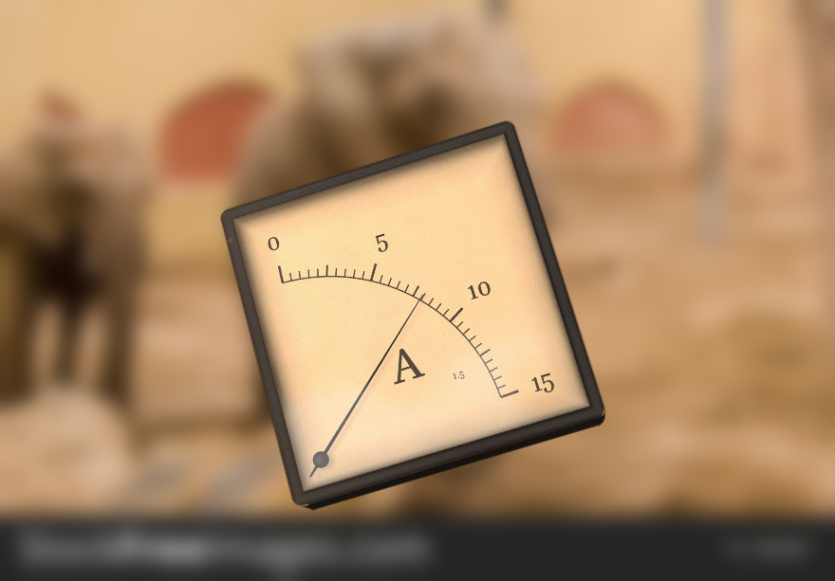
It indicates 8 A
